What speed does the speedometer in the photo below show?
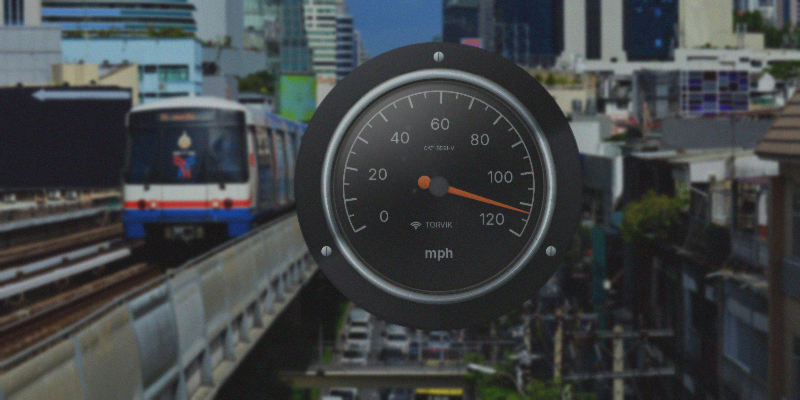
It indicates 112.5 mph
